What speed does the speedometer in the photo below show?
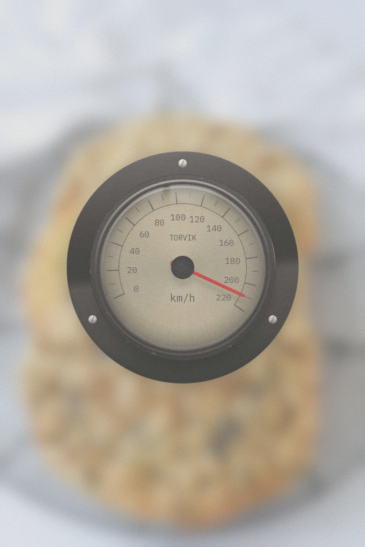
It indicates 210 km/h
